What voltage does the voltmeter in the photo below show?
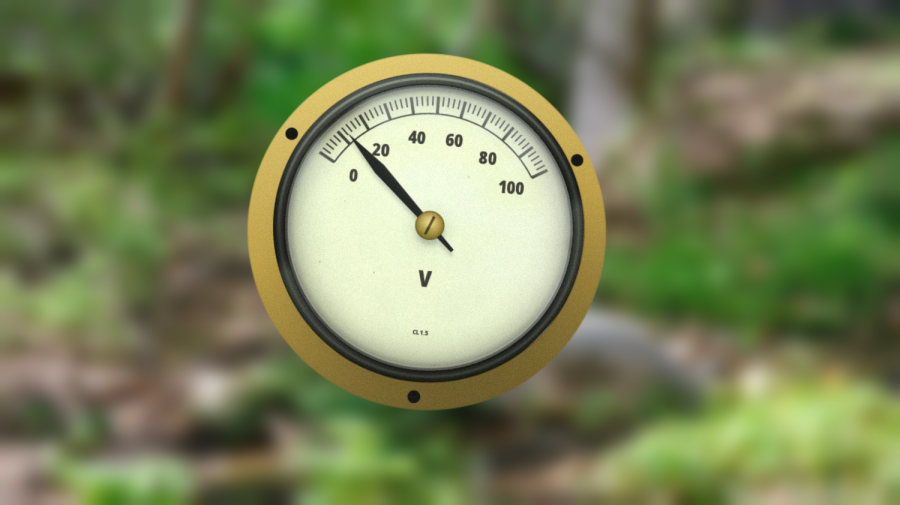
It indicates 12 V
